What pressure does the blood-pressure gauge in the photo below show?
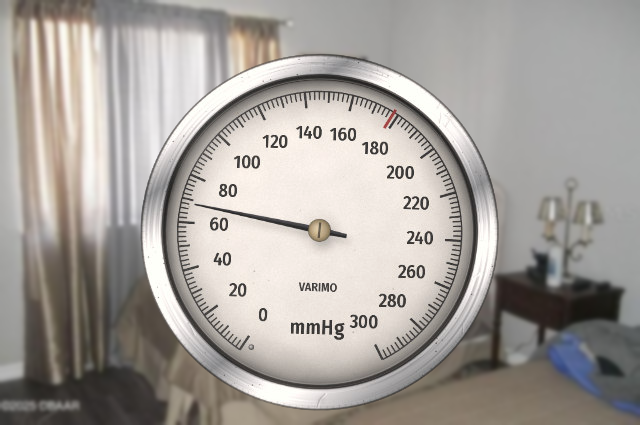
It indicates 68 mmHg
